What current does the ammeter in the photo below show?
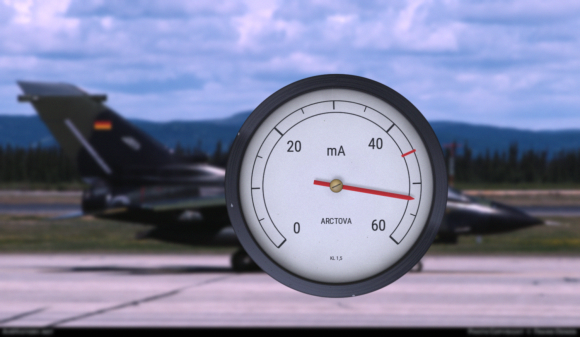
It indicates 52.5 mA
